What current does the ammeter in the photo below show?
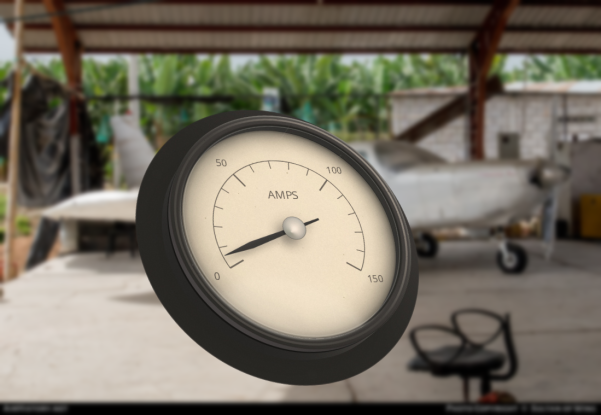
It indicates 5 A
